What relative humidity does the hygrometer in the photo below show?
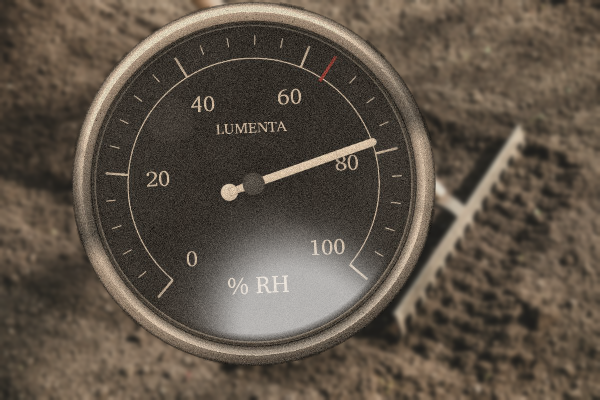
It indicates 78 %
